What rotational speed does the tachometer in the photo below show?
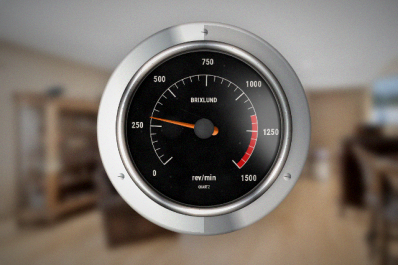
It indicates 300 rpm
